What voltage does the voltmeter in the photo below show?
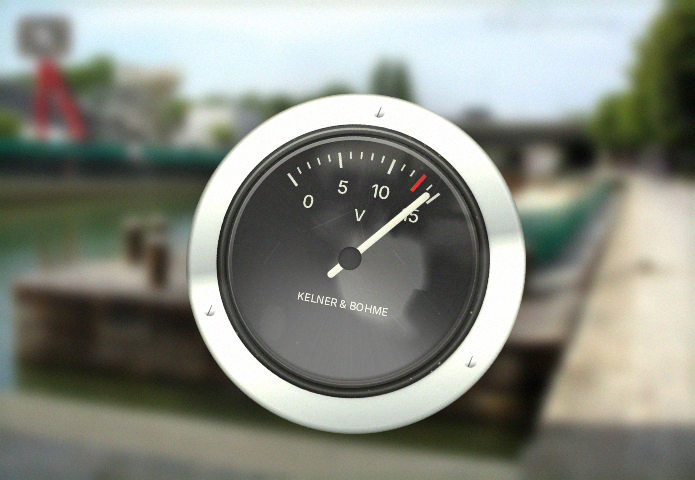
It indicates 14.5 V
